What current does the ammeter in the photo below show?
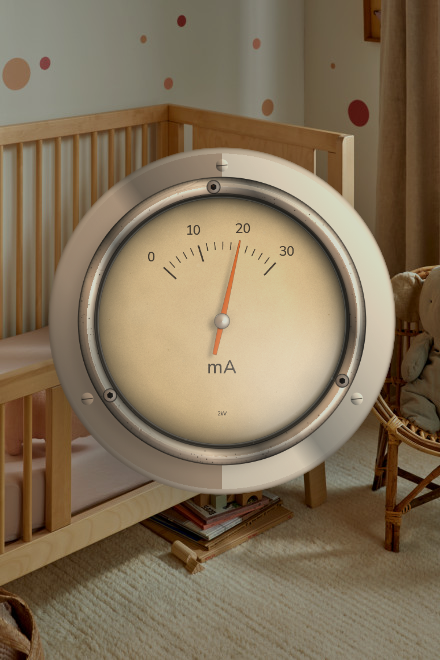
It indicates 20 mA
